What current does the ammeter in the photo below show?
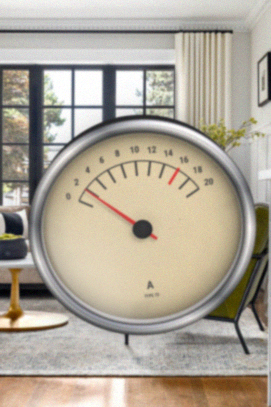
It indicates 2 A
